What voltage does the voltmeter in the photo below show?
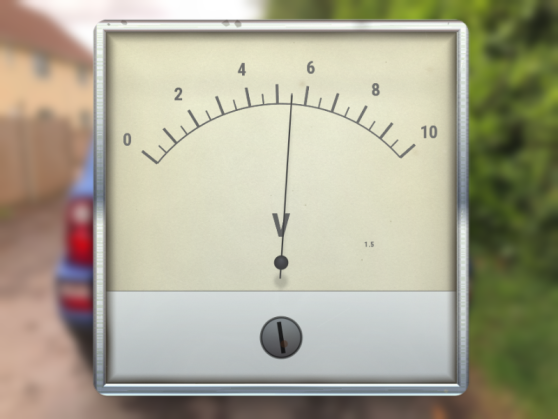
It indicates 5.5 V
